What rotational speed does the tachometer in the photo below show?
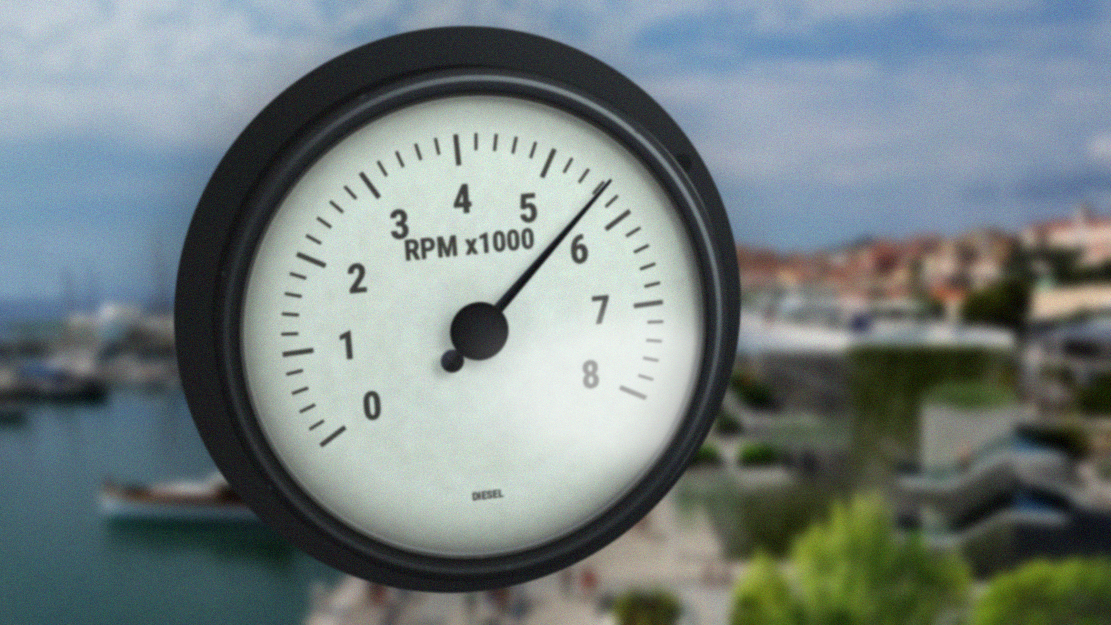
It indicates 5600 rpm
